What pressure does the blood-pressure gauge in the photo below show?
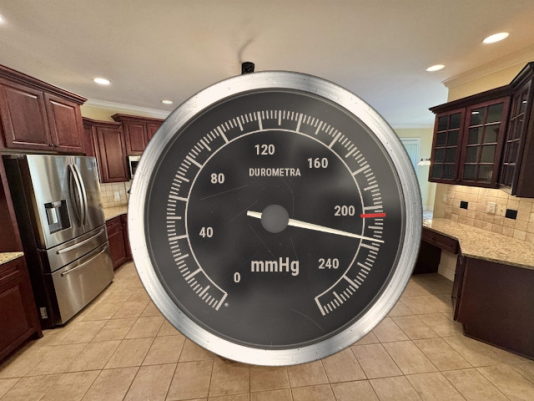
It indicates 216 mmHg
